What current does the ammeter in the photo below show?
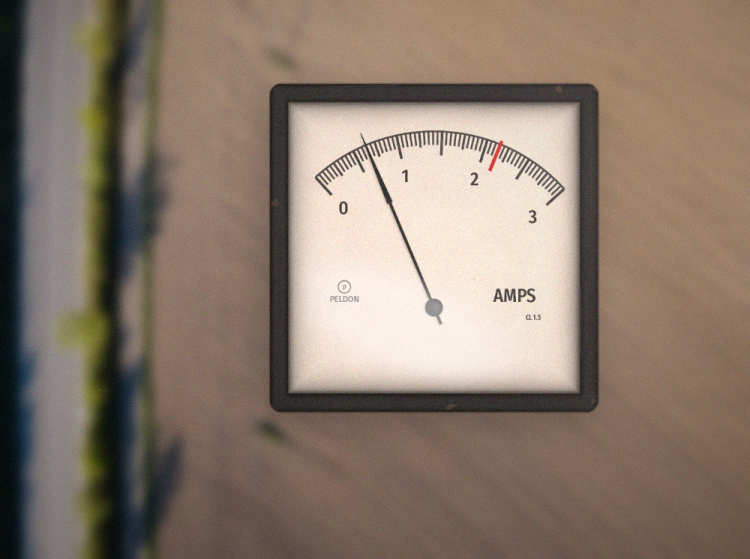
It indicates 0.65 A
